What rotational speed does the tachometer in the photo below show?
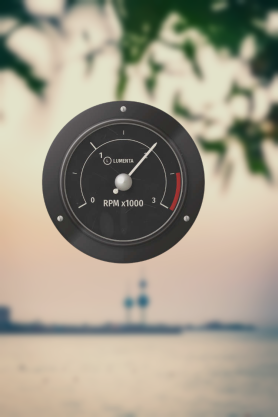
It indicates 2000 rpm
